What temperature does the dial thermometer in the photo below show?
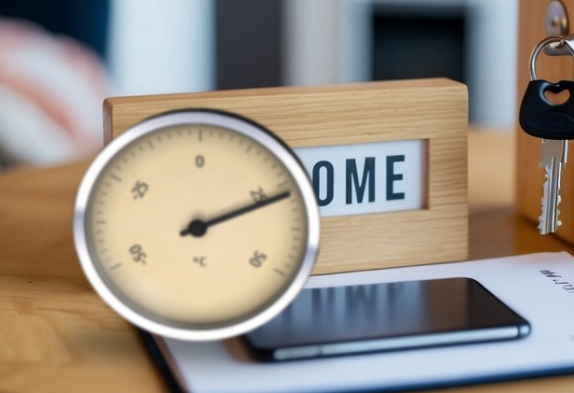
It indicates 27.5 °C
